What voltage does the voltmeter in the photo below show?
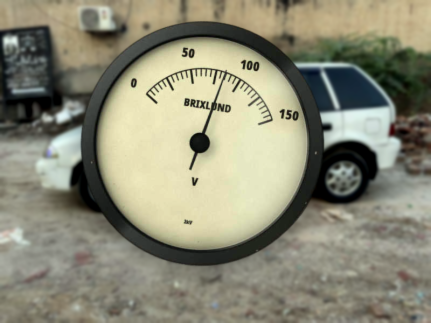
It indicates 85 V
